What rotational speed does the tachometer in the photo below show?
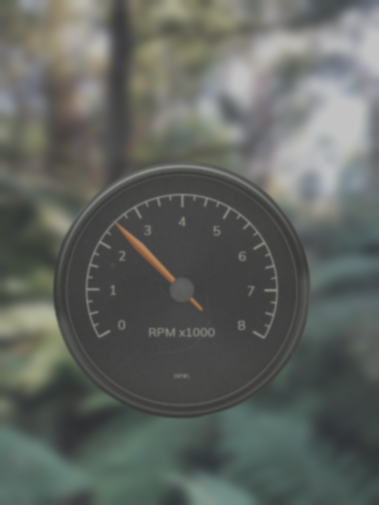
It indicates 2500 rpm
